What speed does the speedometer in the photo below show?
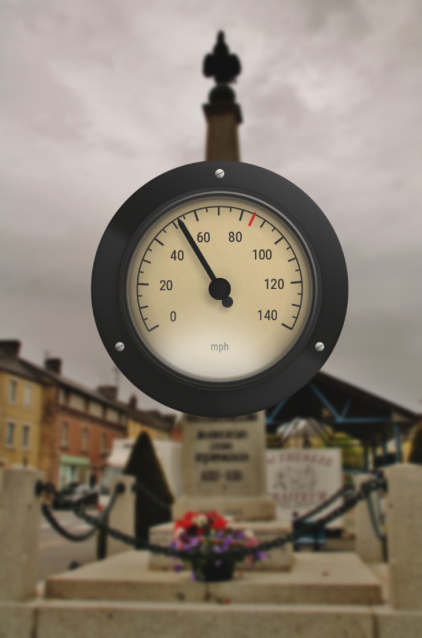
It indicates 52.5 mph
